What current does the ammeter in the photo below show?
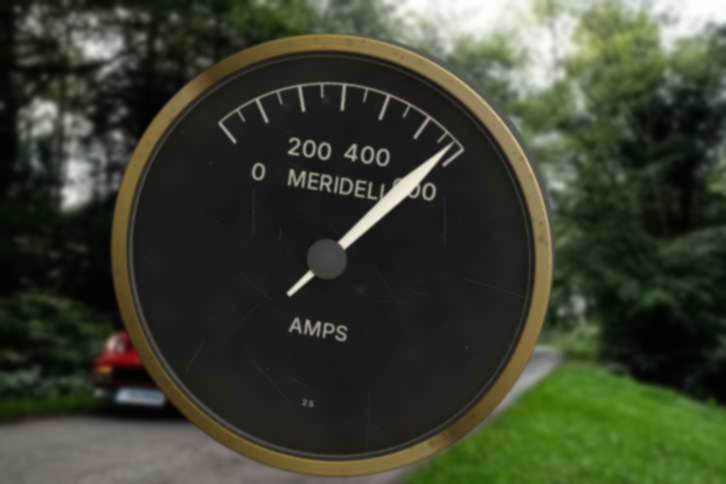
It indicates 575 A
